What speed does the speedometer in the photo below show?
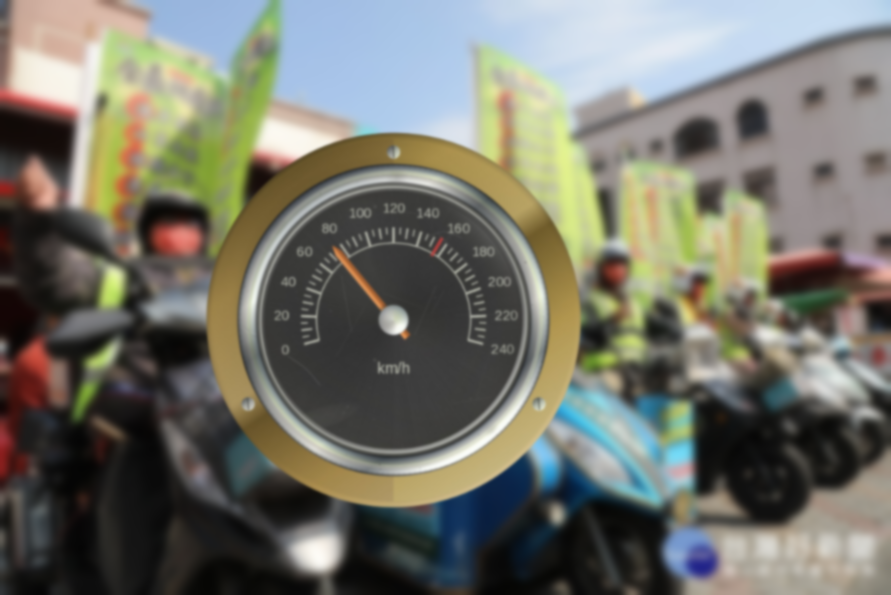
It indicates 75 km/h
